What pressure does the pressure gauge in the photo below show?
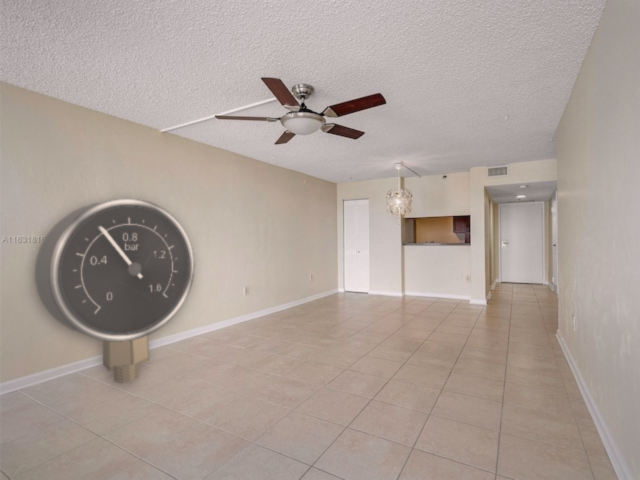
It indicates 0.6 bar
